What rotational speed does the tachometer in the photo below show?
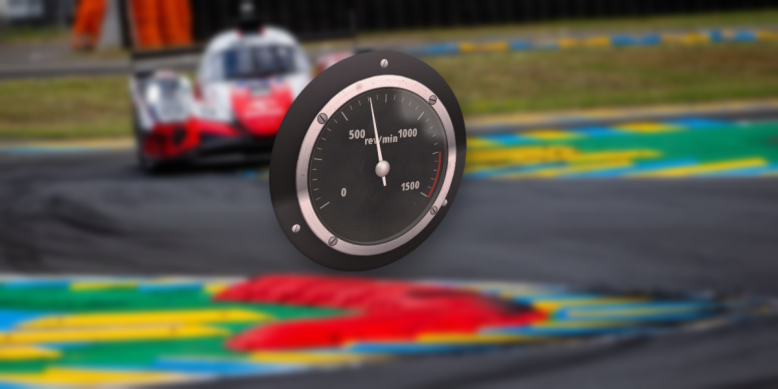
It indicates 650 rpm
